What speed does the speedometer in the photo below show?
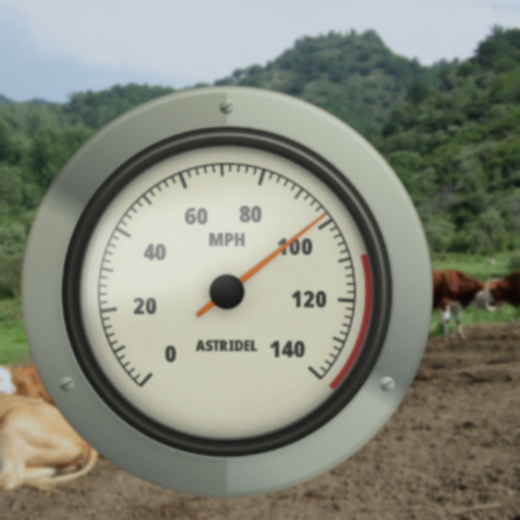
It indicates 98 mph
